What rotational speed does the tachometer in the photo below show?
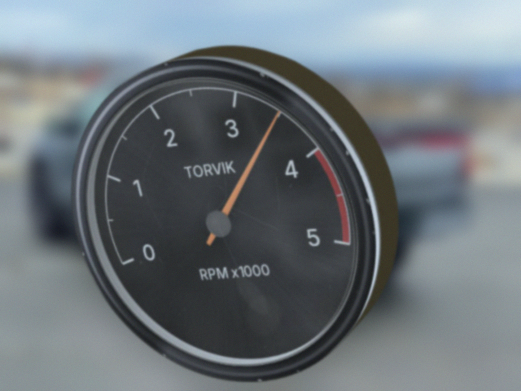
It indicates 3500 rpm
